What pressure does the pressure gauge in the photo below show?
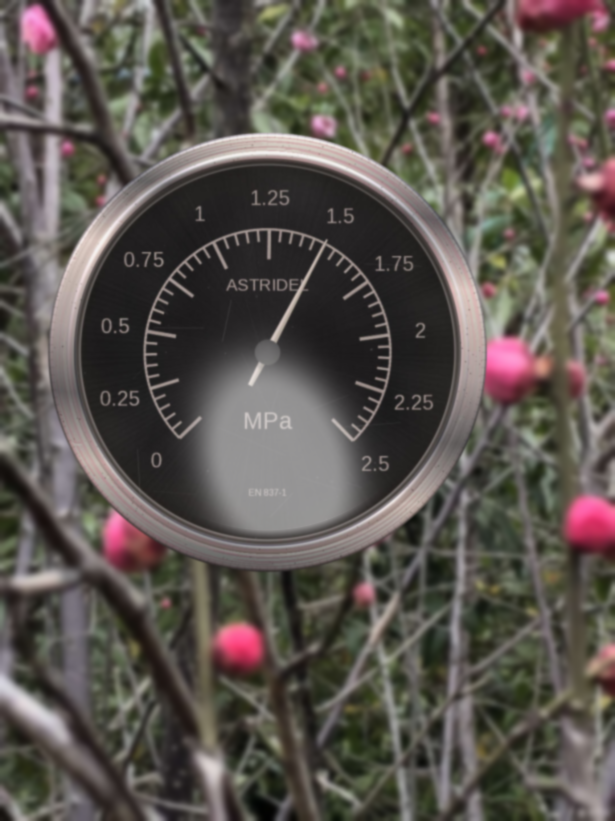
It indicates 1.5 MPa
